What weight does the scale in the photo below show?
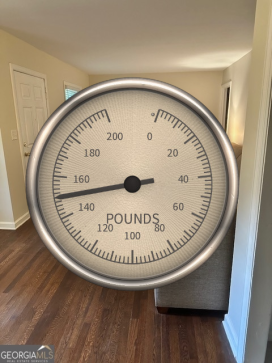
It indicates 150 lb
